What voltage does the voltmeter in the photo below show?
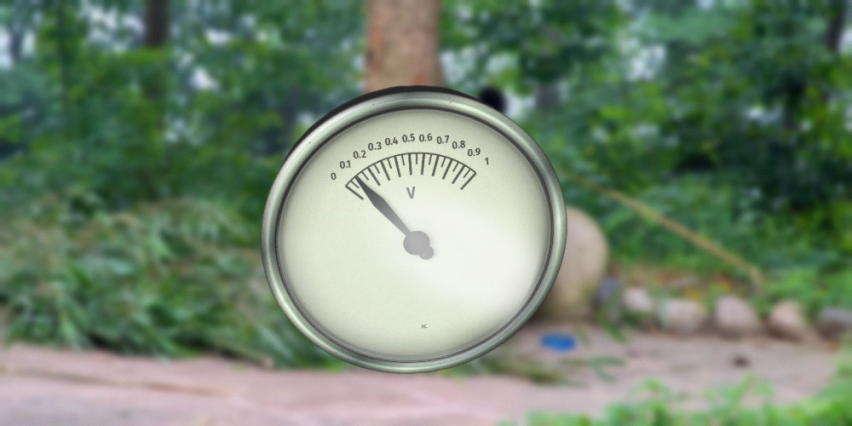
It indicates 0.1 V
